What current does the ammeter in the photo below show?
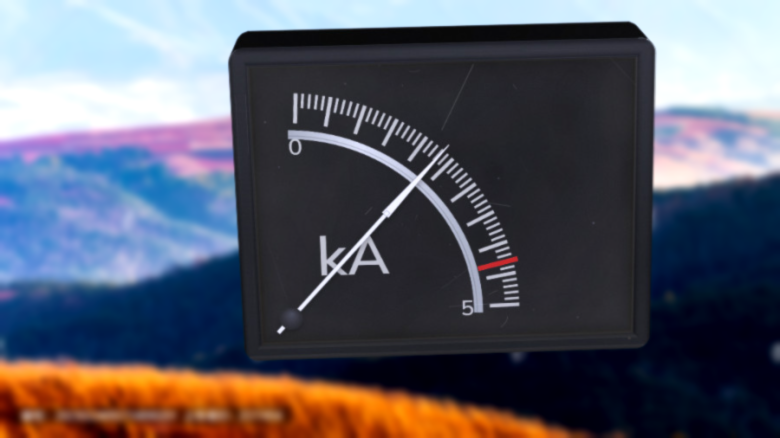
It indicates 2.3 kA
